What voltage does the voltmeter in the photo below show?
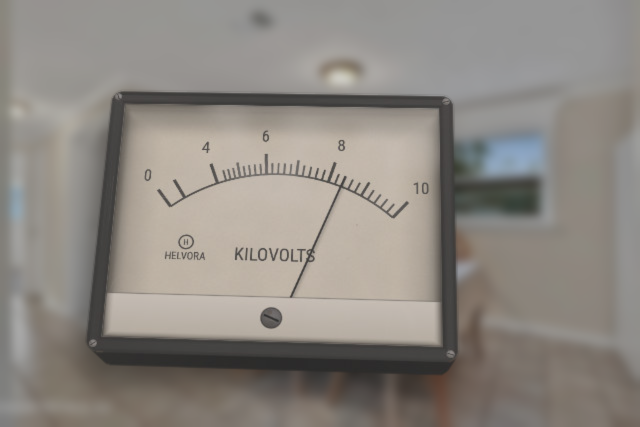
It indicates 8.4 kV
